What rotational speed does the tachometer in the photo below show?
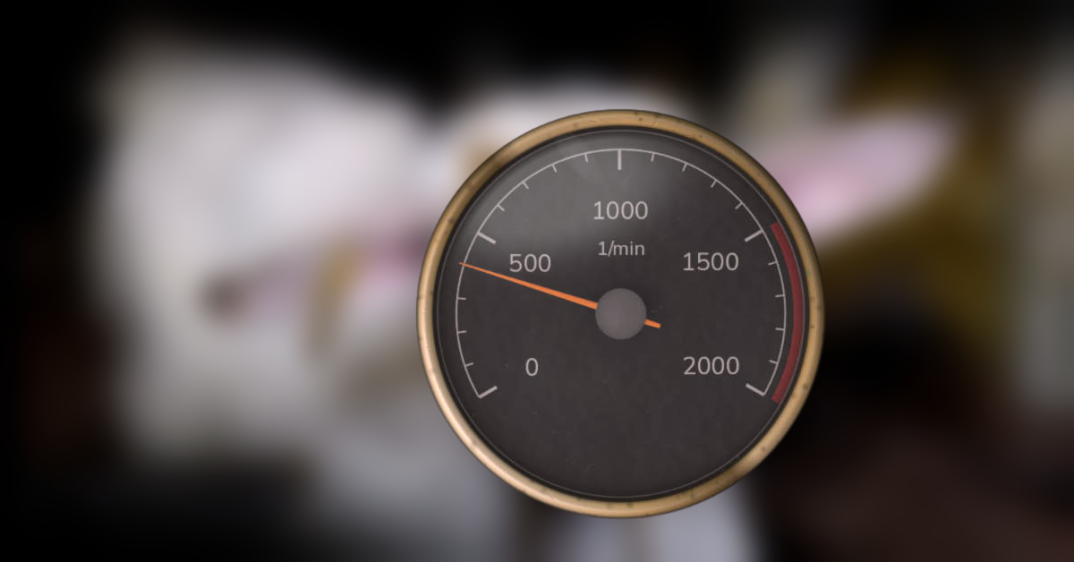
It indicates 400 rpm
